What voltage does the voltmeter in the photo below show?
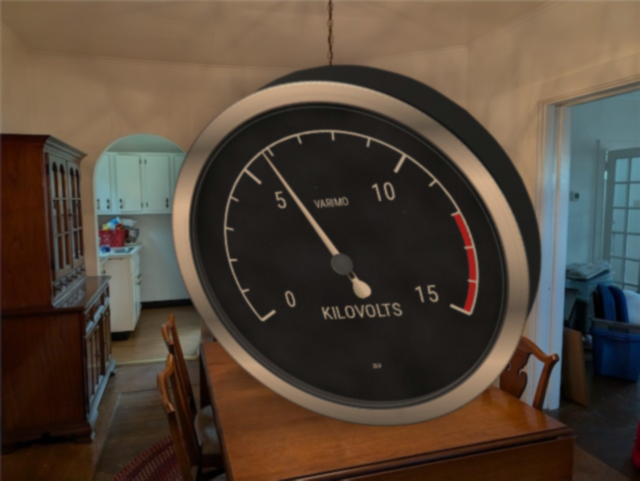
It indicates 6 kV
